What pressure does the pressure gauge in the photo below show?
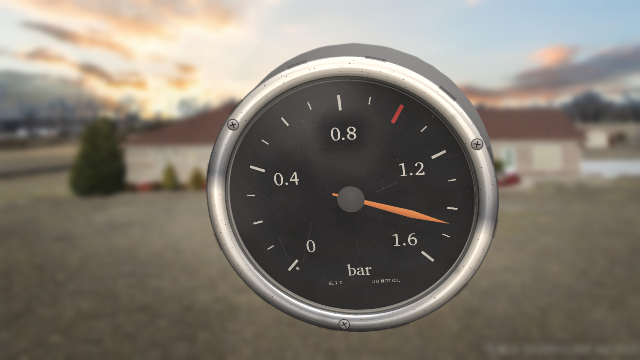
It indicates 1.45 bar
